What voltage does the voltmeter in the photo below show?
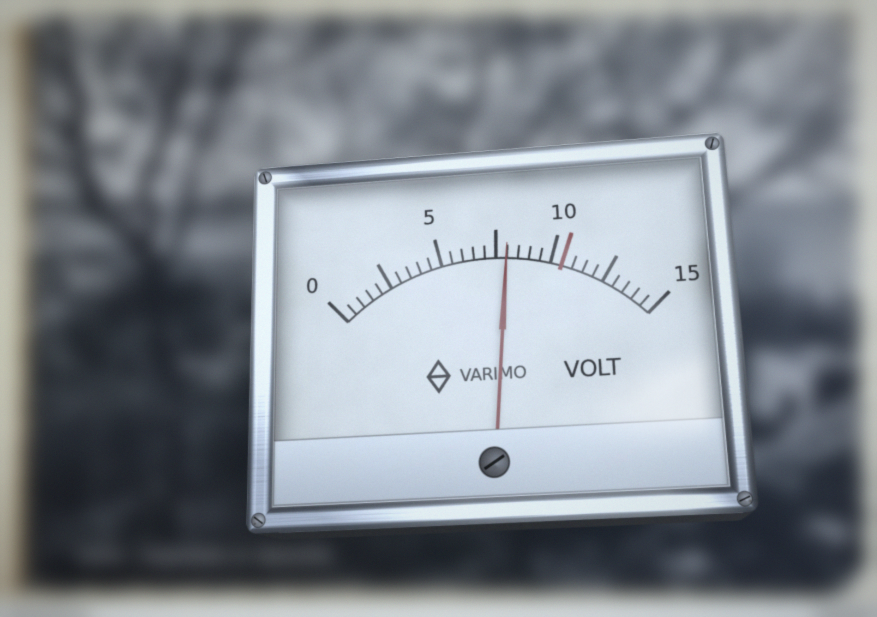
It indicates 8 V
